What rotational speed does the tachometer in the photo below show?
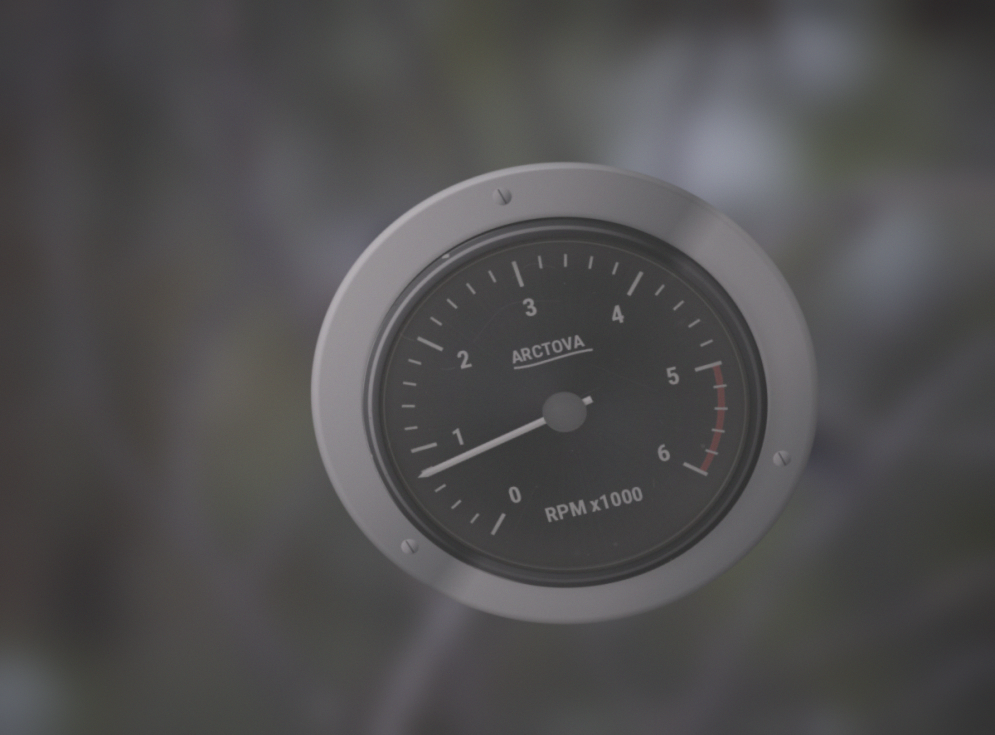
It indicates 800 rpm
